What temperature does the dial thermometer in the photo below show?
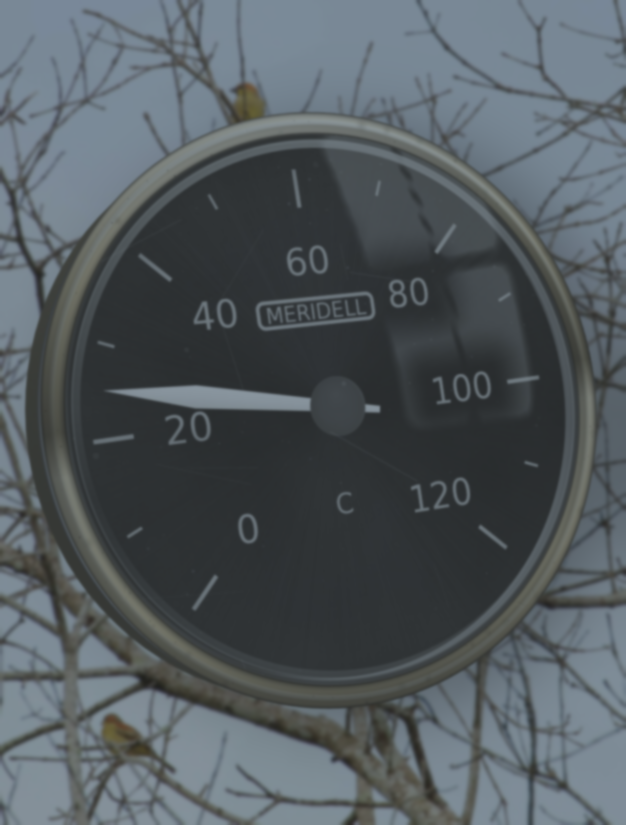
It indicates 25 °C
